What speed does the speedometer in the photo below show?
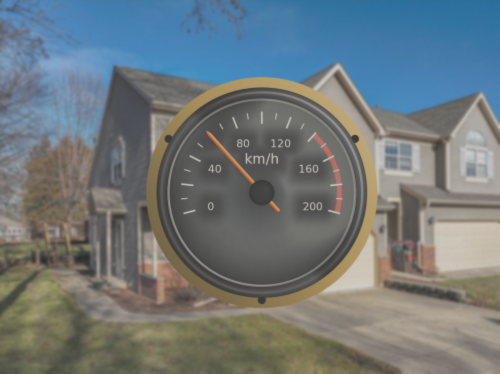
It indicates 60 km/h
